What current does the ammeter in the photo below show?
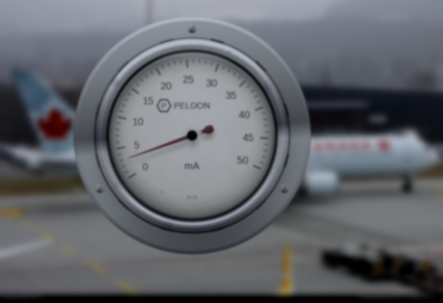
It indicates 3 mA
